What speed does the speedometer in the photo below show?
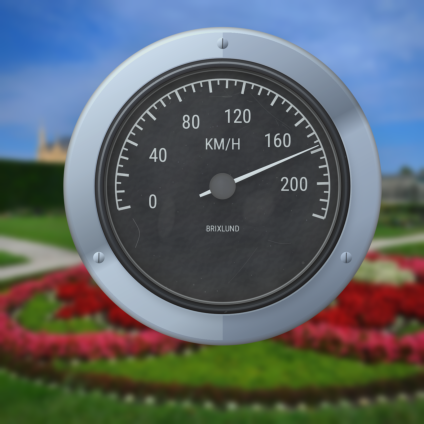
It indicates 177.5 km/h
